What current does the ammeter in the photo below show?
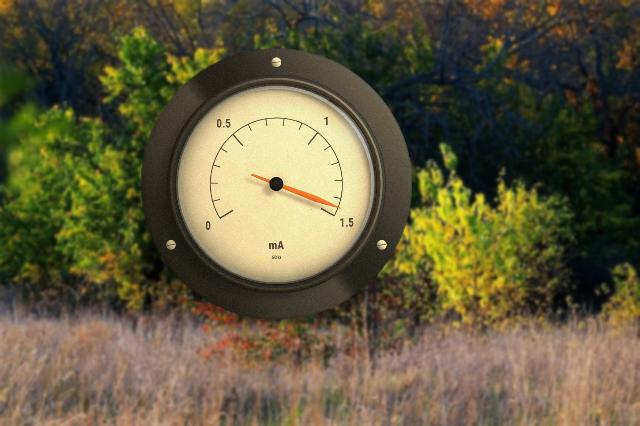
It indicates 1.45 mA
